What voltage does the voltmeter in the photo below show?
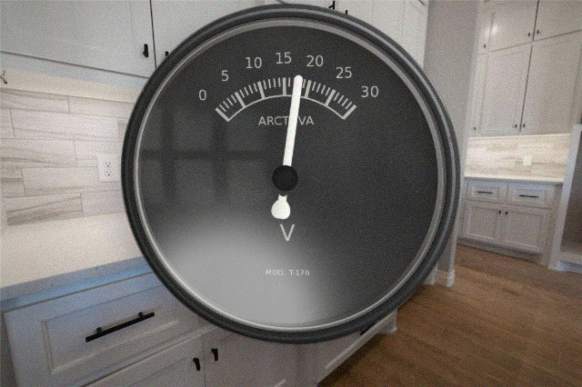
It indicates 18 V
